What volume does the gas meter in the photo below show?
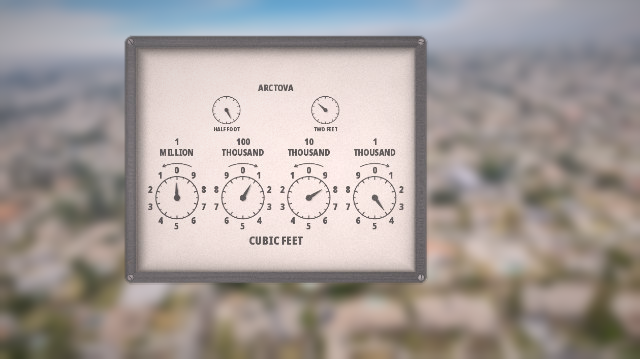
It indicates 8400 ft³
